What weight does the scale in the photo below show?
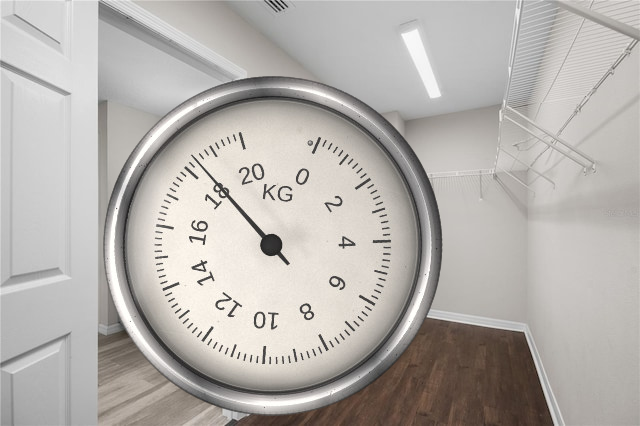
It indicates 18.4 kg
